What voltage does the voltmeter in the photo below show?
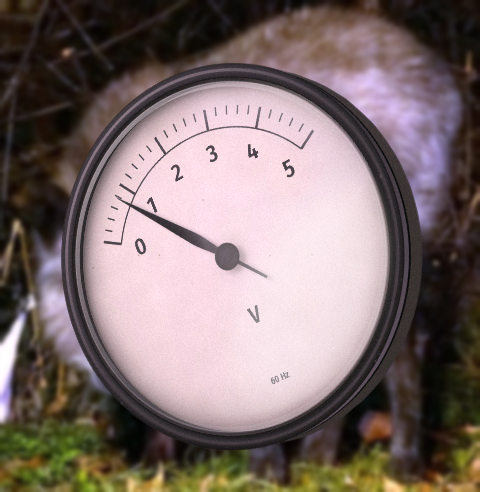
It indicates 0.8 V
